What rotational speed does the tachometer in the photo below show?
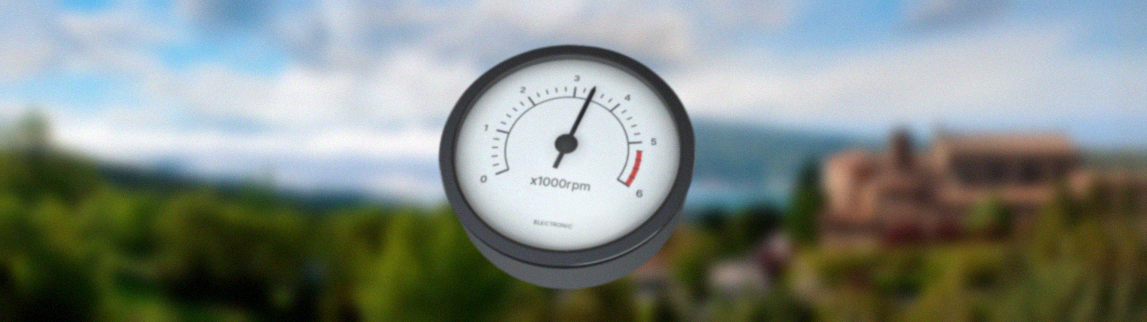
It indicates 3400 rpm
